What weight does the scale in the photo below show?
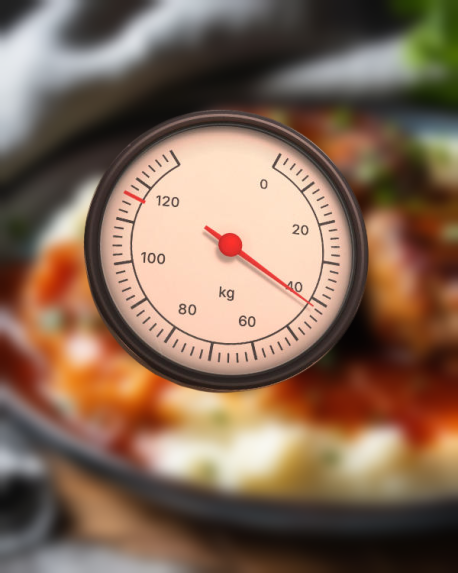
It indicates 42 kg
